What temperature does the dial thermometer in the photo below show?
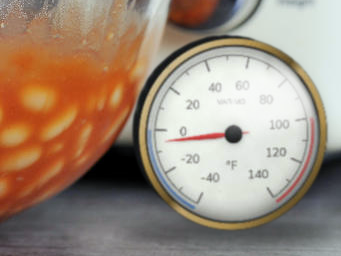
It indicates -5 °F
